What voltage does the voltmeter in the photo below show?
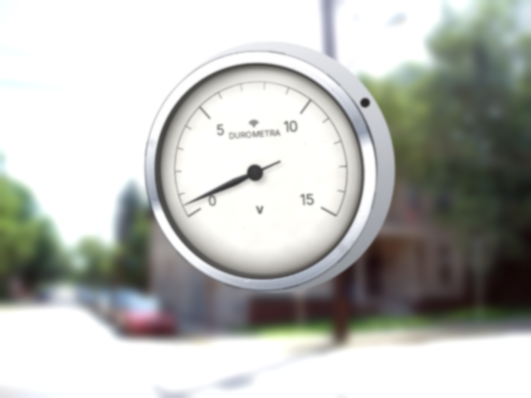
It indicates 0.5 V
